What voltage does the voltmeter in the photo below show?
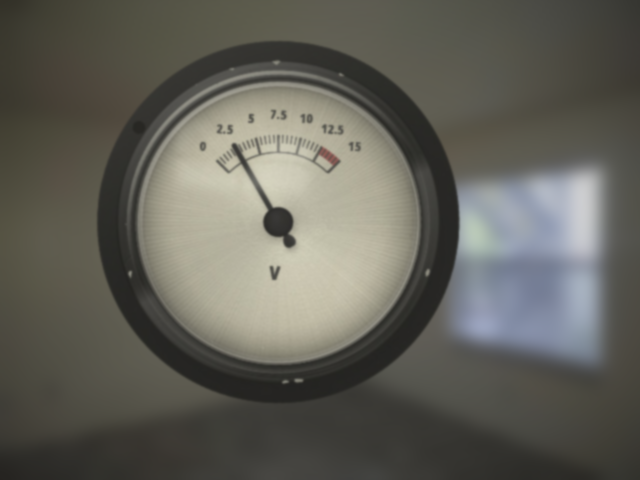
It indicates 2.5 V
